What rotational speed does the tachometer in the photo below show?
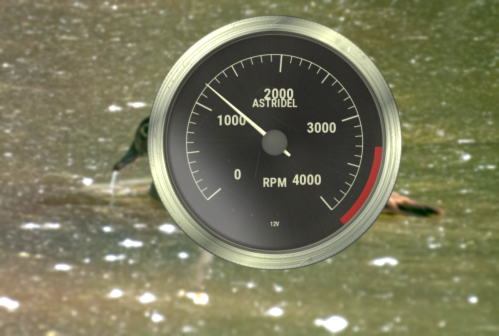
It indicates 1200 rpm
